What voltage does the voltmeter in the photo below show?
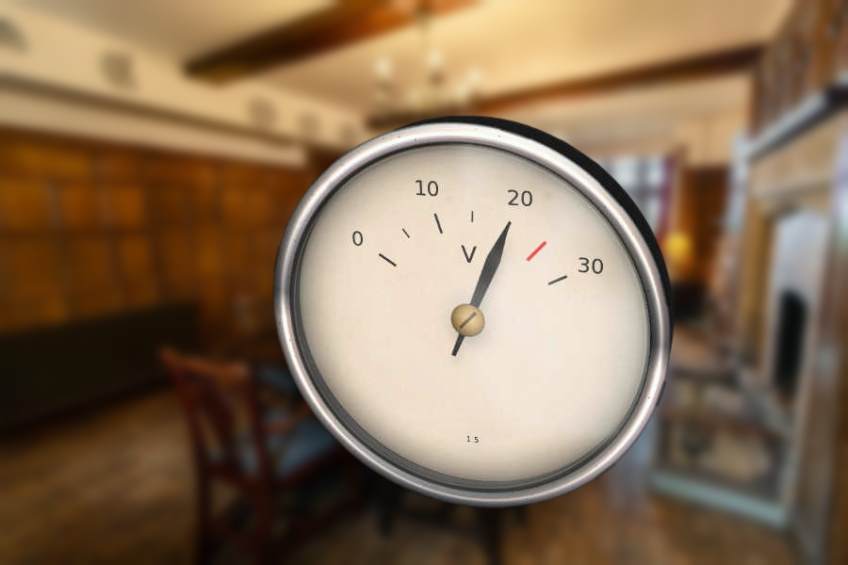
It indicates 20 V
